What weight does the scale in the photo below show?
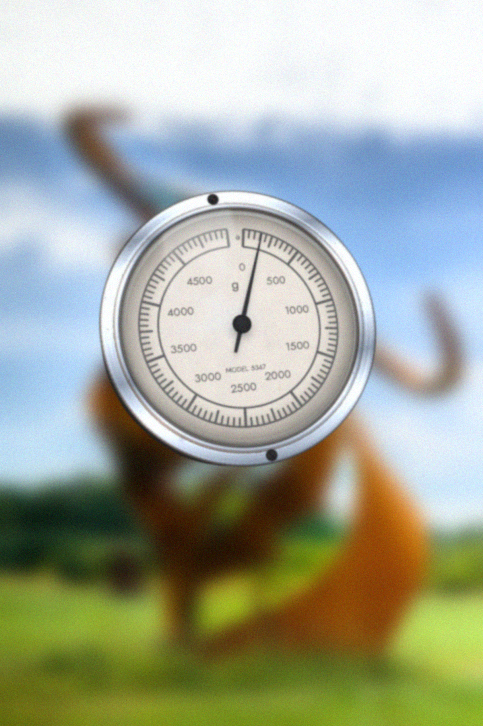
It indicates 150 g
